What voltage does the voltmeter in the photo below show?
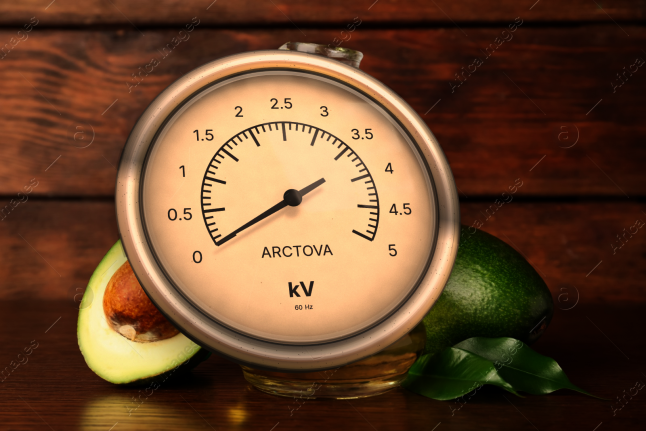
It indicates 0 kV
